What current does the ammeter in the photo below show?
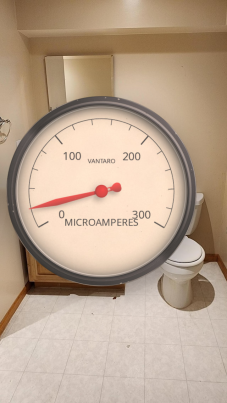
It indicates 20 µA
